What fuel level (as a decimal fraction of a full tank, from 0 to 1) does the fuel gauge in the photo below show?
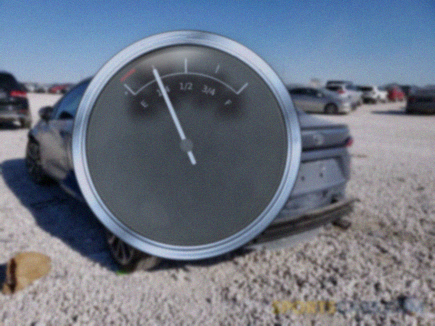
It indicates 0.25
